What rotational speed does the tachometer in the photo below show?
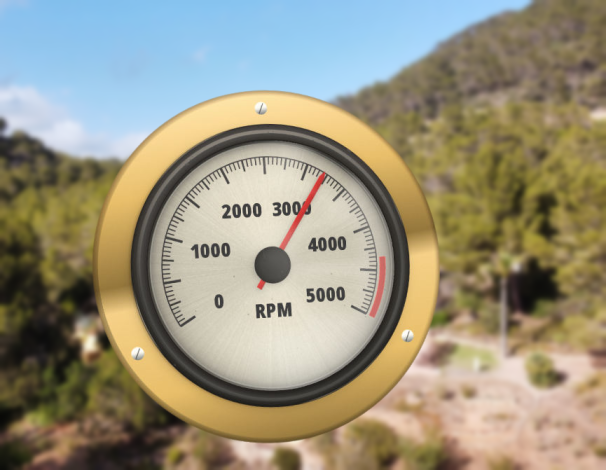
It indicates 3200 rpm
